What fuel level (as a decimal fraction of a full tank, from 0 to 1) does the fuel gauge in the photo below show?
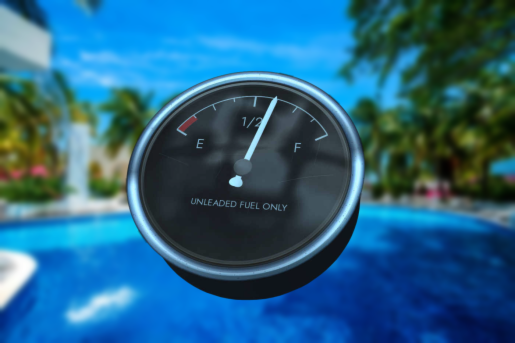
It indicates 0.625
